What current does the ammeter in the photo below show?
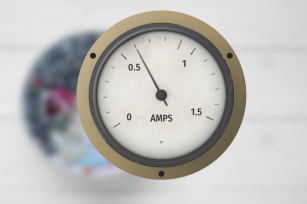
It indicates 0.6 A
